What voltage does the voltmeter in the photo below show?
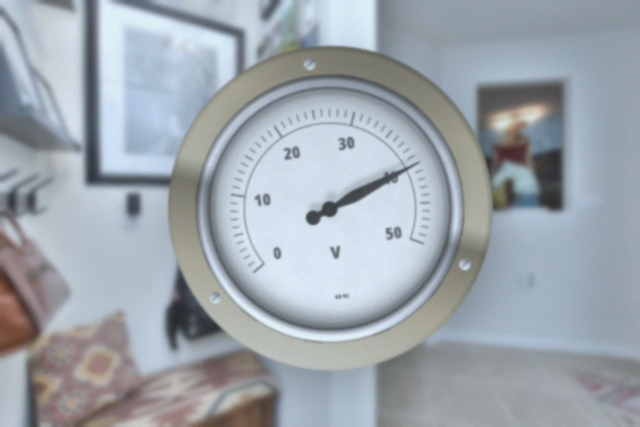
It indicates 40 V
